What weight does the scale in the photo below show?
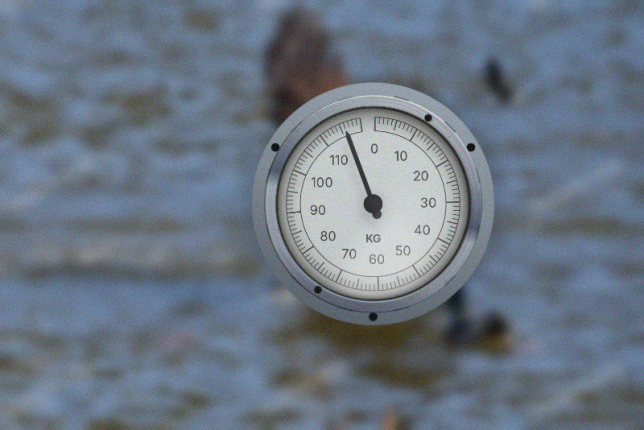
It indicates 116 kg
